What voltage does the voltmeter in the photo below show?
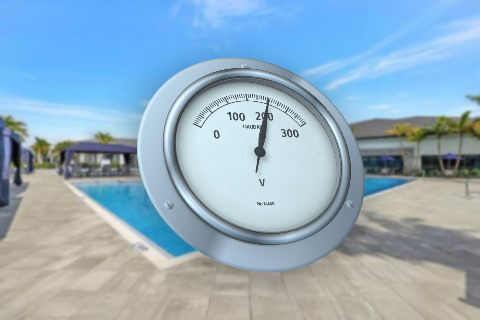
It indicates 200 V
